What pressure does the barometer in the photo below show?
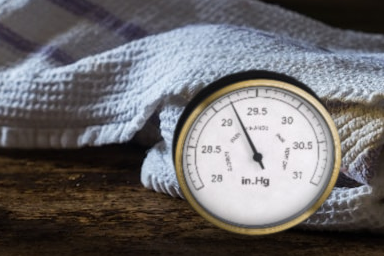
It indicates 29.2 inHg
